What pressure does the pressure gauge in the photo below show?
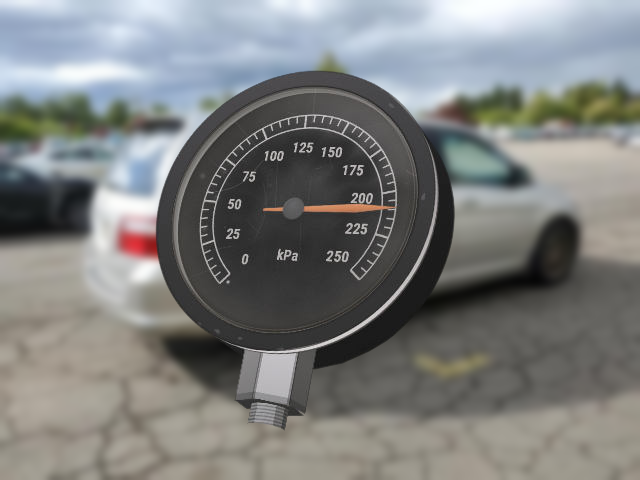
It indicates 210 kPa
